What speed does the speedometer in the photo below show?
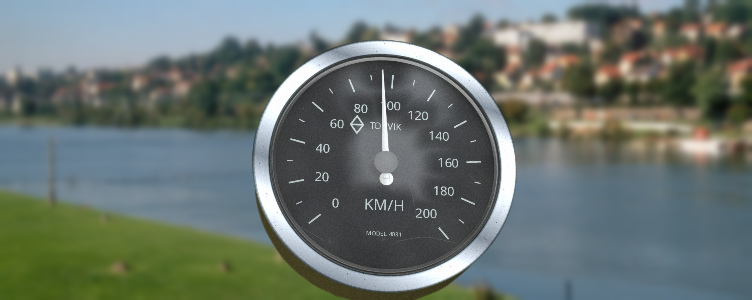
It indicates 95 km/h
